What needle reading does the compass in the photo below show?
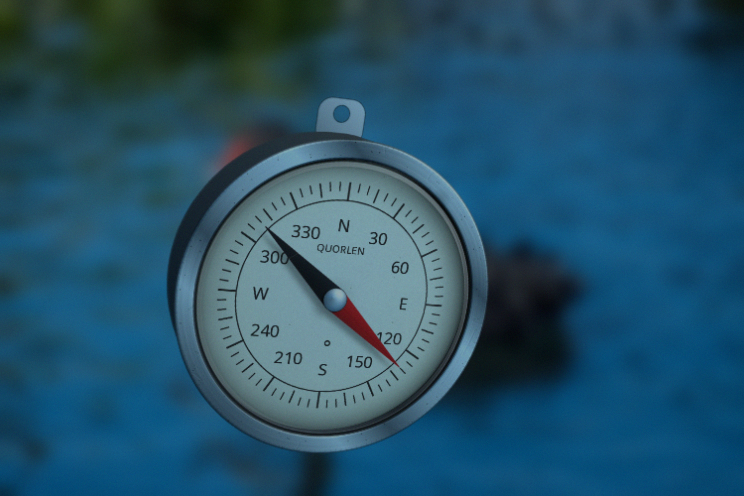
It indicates 130 °
